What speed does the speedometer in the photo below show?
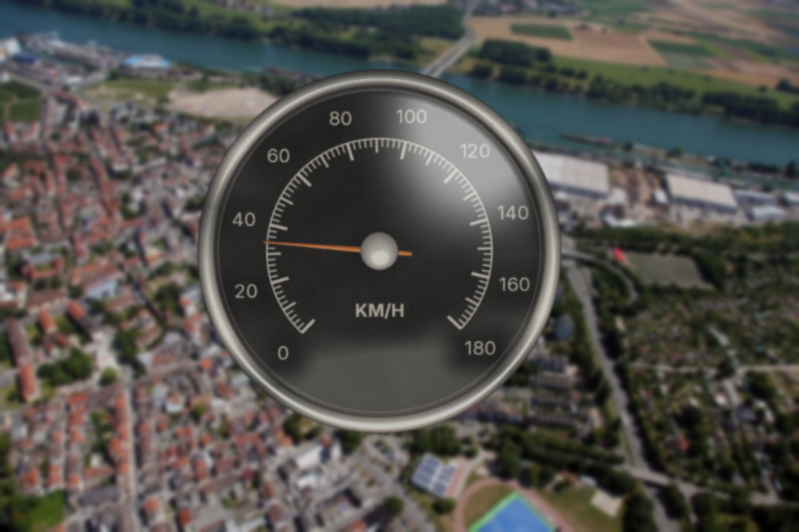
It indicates 34 km/h
